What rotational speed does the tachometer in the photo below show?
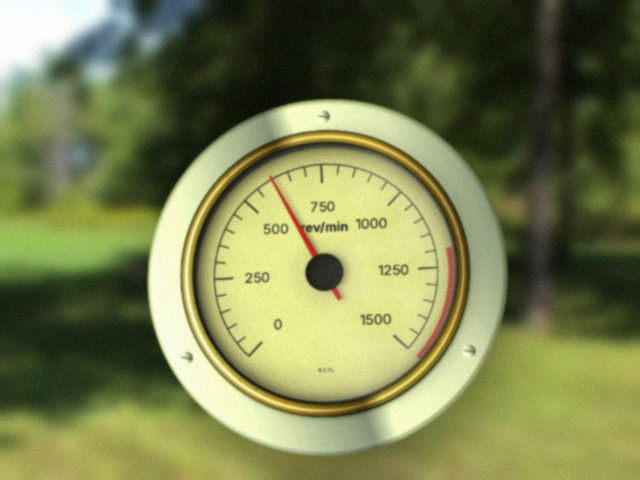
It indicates 600 rpm
